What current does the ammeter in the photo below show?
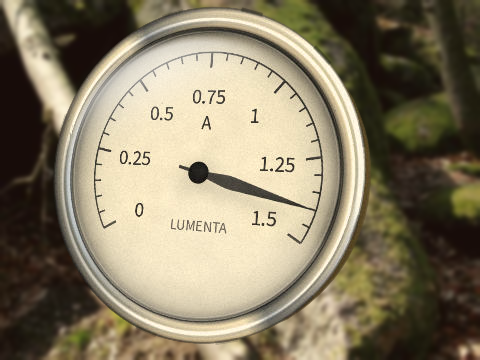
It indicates 1.4 A
